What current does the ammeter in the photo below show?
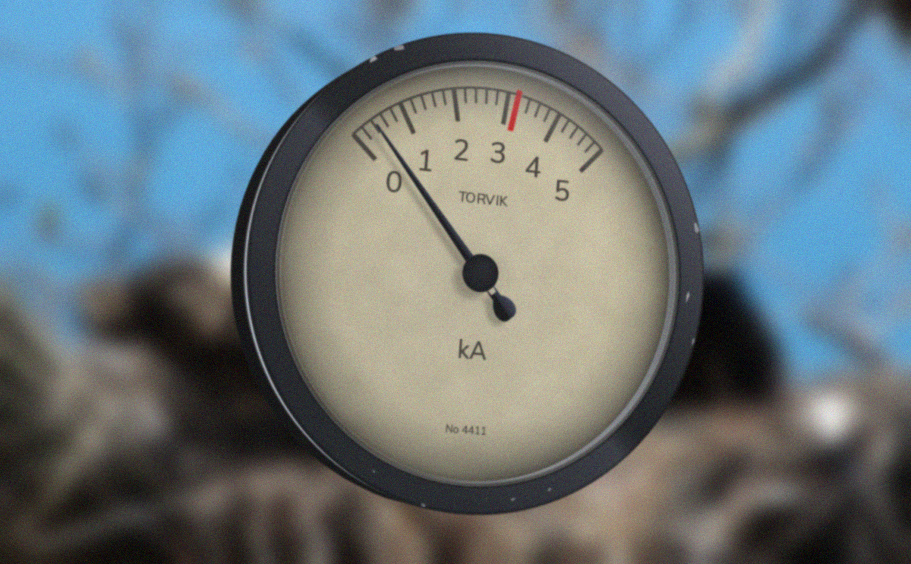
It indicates 0.4 kA
